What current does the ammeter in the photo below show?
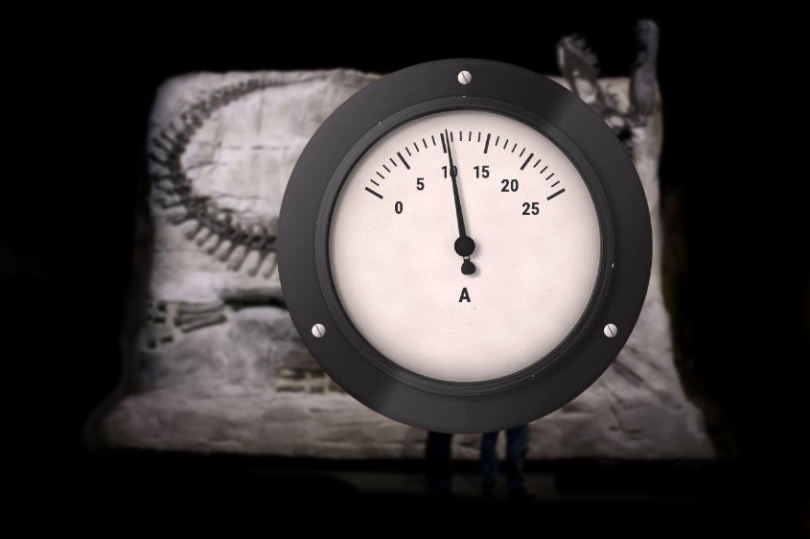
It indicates 10.5 A
